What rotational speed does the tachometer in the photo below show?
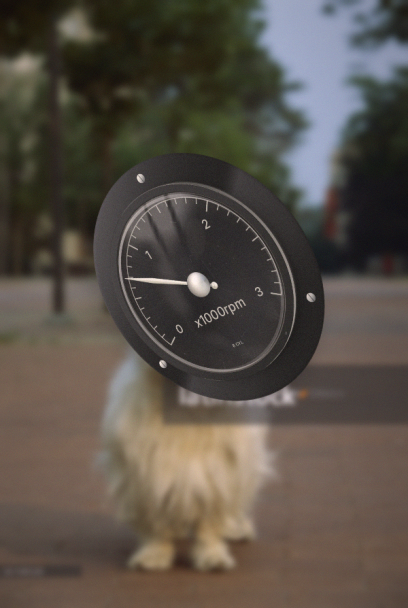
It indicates 700 rpm
